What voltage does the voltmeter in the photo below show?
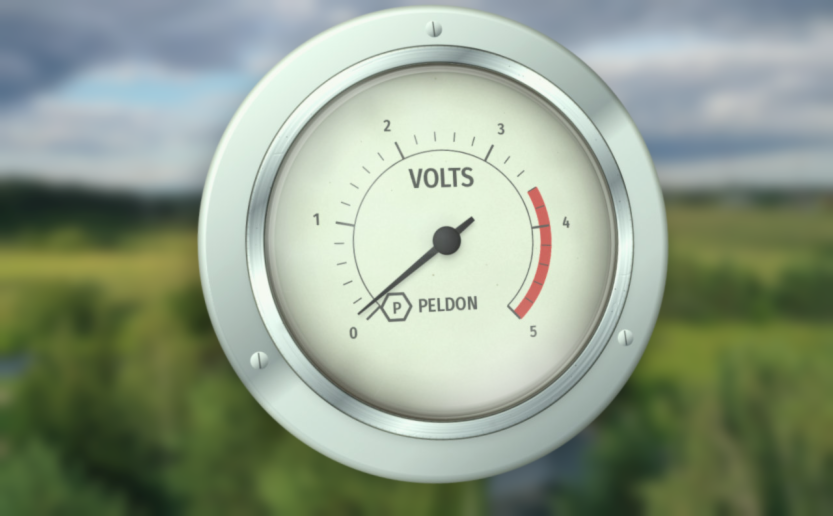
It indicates 0.1 V
